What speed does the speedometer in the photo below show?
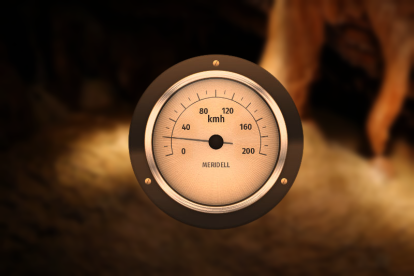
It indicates 20 km/h
